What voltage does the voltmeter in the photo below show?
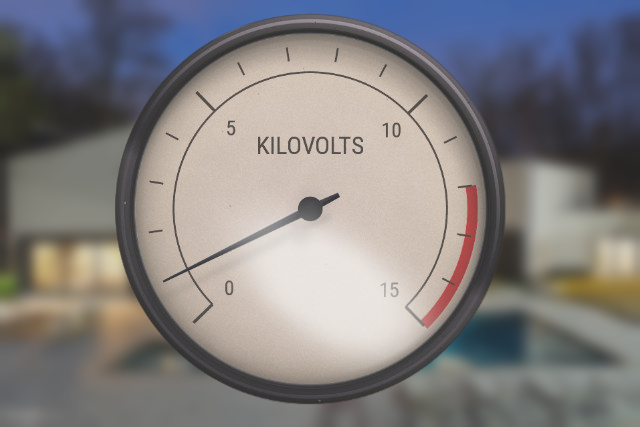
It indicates 1 kV
